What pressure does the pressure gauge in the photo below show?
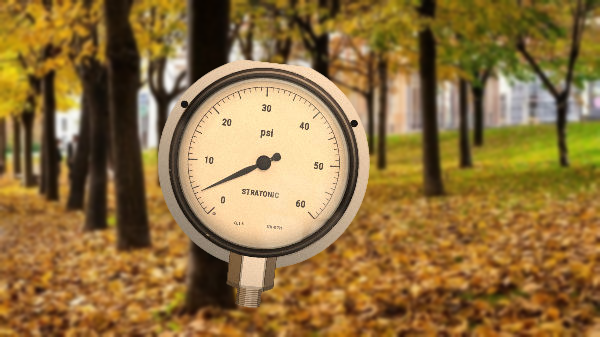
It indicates 4 psi
